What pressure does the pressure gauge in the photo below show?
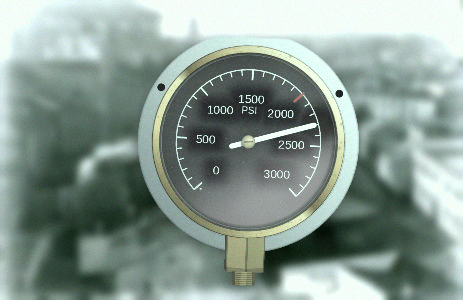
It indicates 2300 psi
